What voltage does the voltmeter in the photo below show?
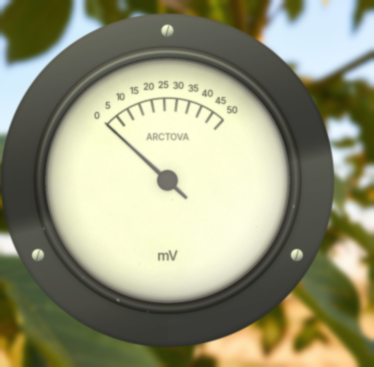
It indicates 0 mV
